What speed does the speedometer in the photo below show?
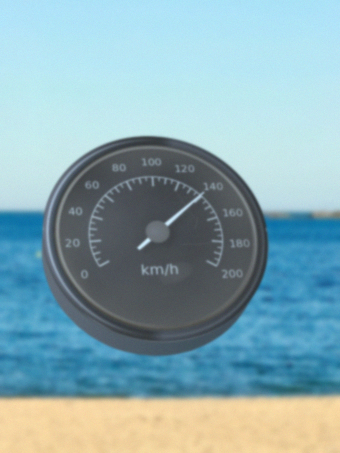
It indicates 140 km/h
